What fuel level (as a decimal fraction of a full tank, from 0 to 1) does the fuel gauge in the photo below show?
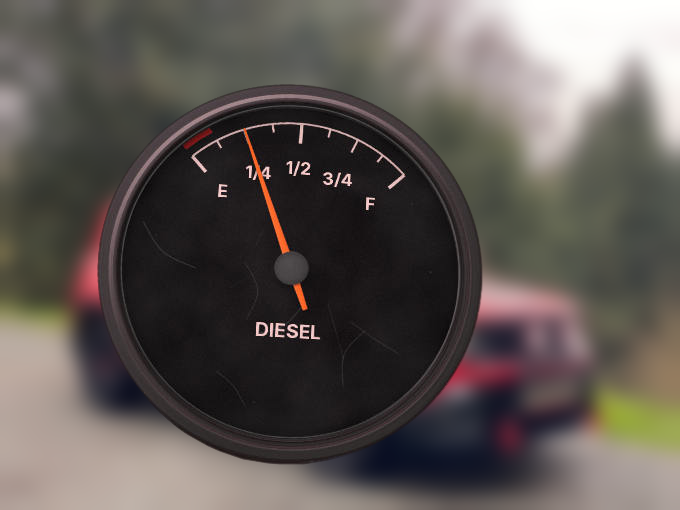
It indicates 0.25
